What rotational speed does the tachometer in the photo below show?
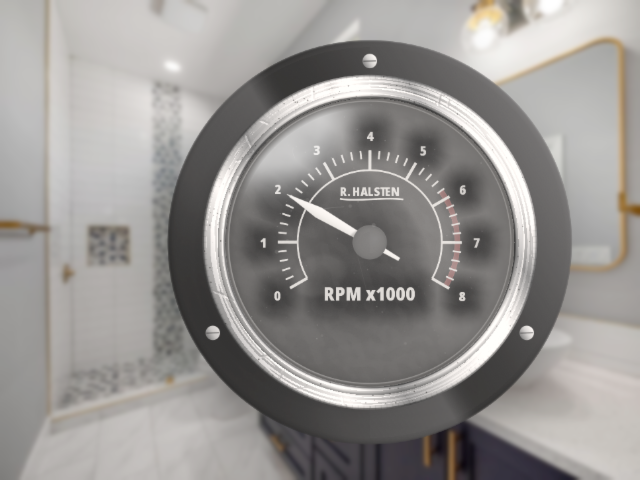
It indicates 2000 rpm
